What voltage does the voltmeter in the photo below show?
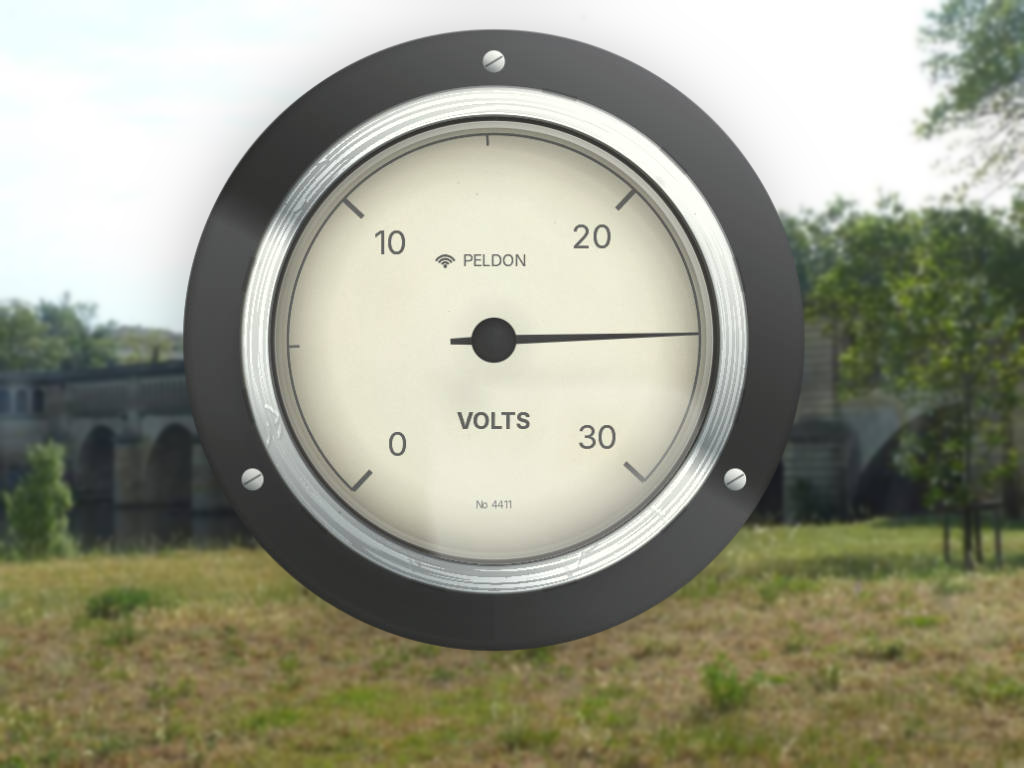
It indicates 25 V
